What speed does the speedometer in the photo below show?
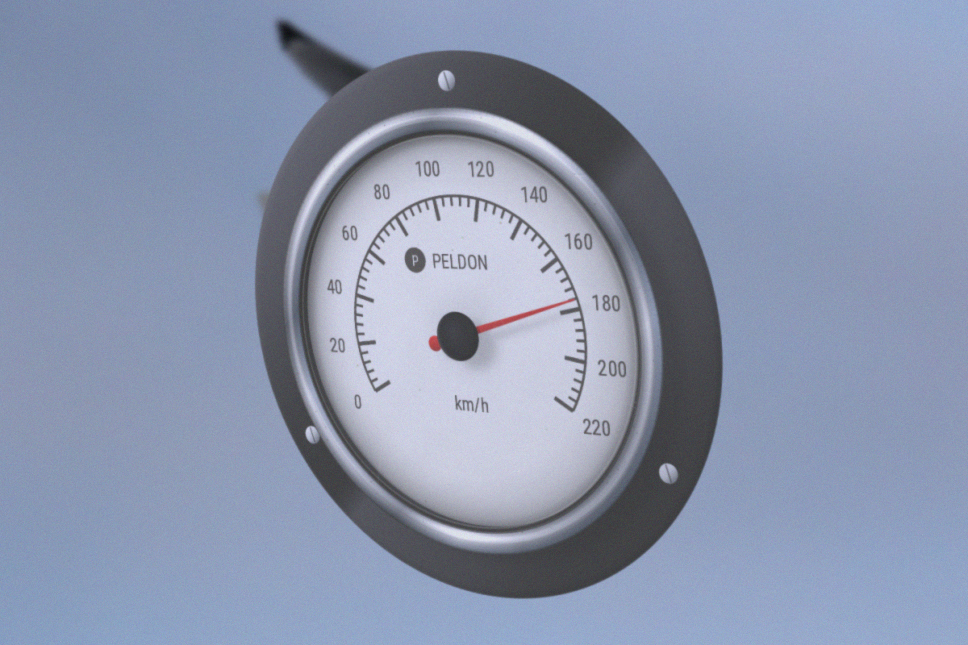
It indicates 176 km/h
